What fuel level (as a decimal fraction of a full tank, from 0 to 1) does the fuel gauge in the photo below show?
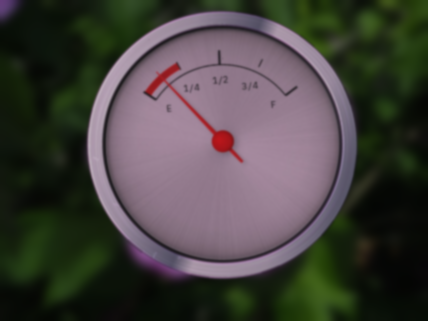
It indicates 0.125
